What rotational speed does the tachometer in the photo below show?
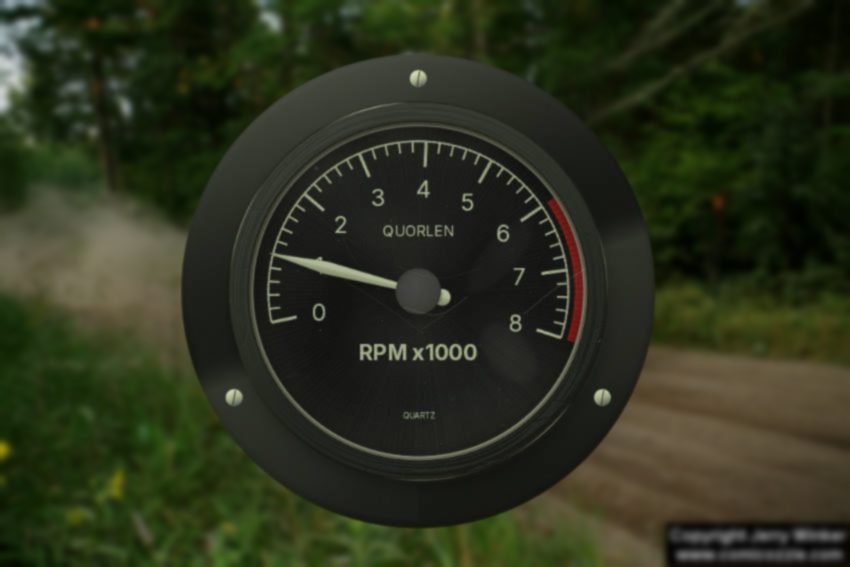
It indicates 1000 rpm
